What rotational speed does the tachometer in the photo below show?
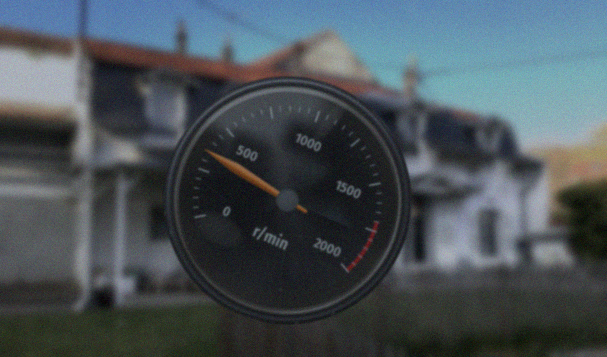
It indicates 350 rpm
